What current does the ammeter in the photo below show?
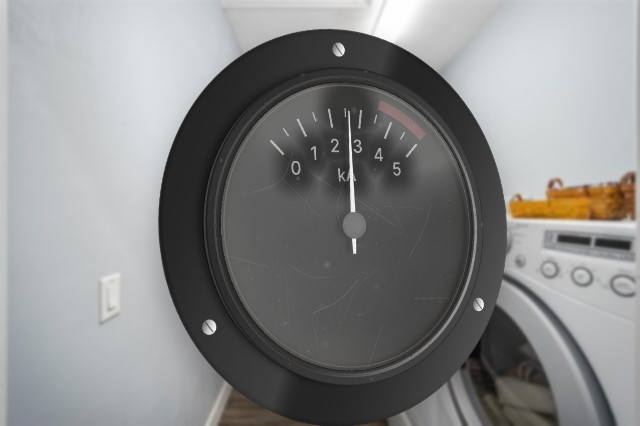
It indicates 2.5 kA
